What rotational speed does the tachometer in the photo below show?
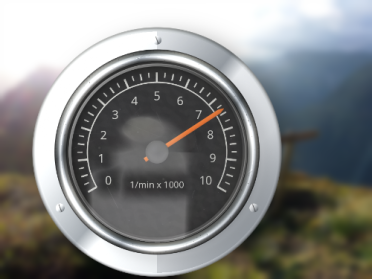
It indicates 7375 rpm
